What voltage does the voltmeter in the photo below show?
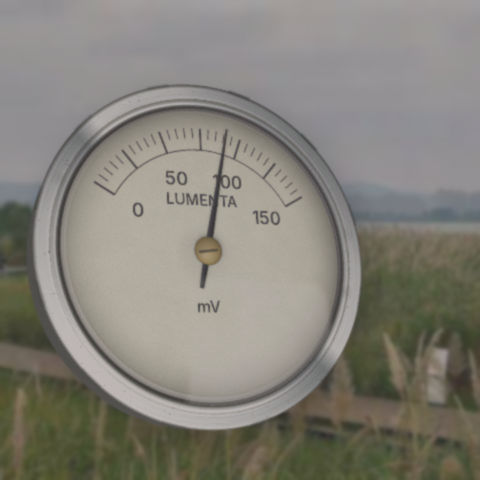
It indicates 90 mV
